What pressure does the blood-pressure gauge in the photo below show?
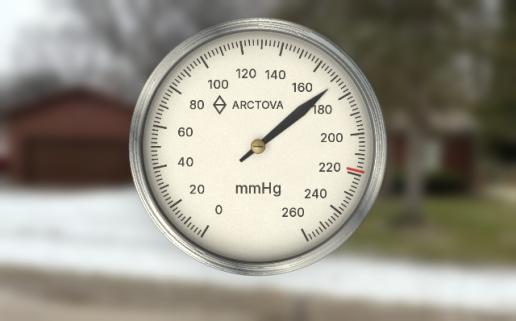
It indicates 172 mmHg
